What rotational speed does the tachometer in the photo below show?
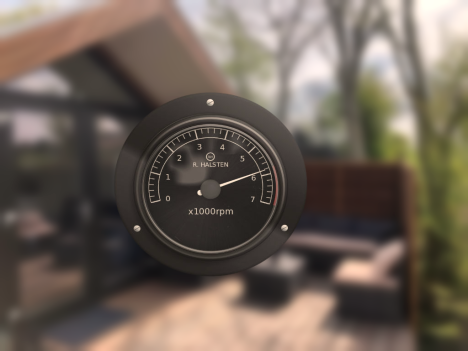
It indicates 5800 rpm
